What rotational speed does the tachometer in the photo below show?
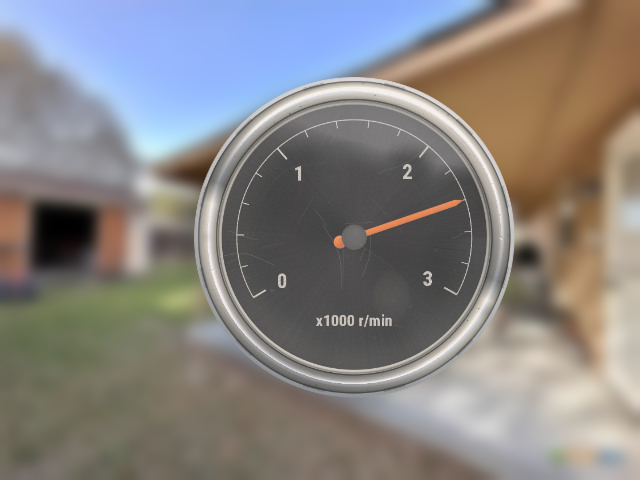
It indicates 2400 rpm
